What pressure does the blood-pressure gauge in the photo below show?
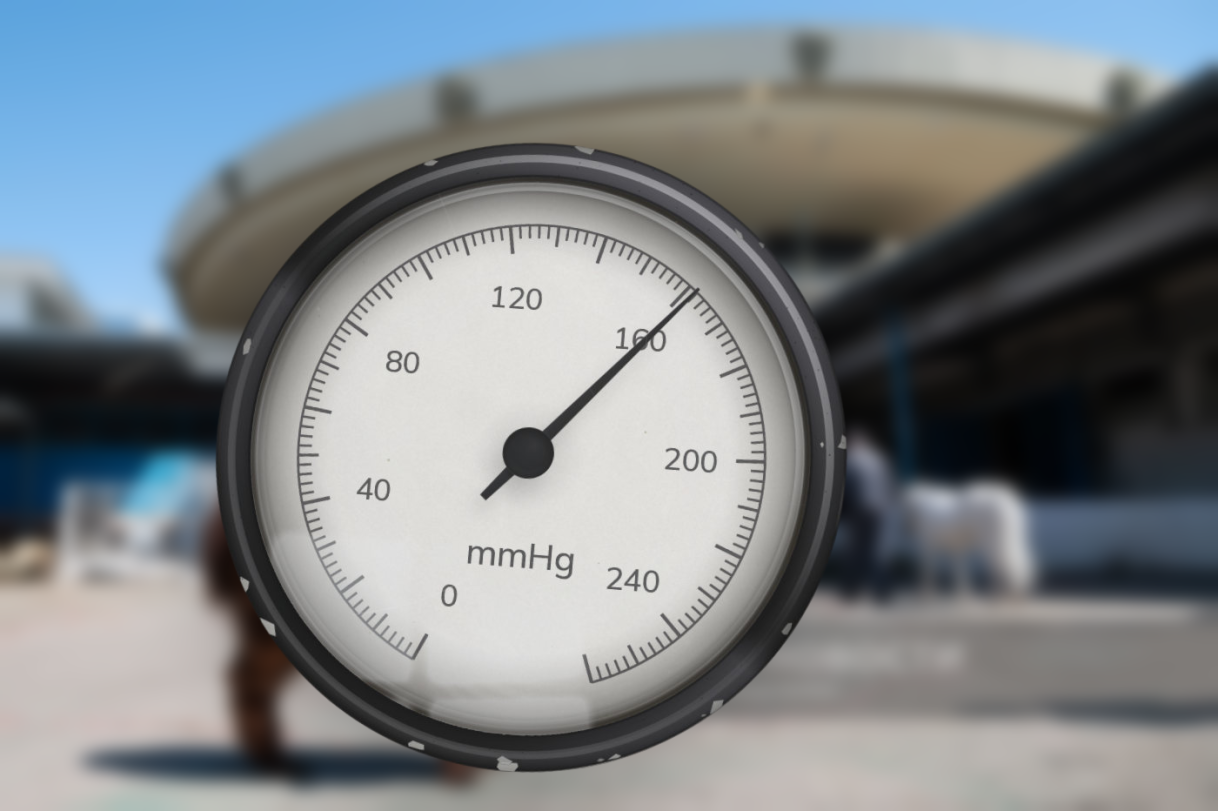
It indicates 162 mmHg
